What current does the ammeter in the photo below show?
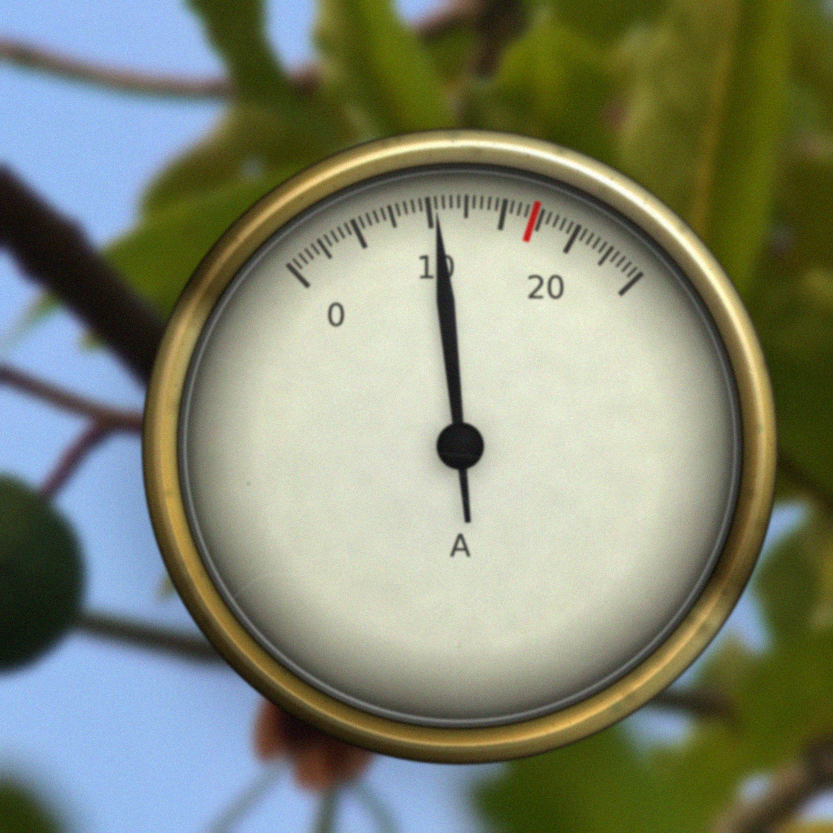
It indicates 10.5 A
